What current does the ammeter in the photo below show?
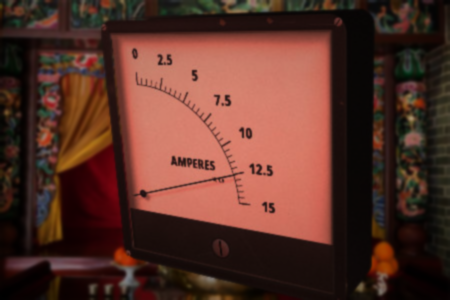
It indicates 12.5 A
